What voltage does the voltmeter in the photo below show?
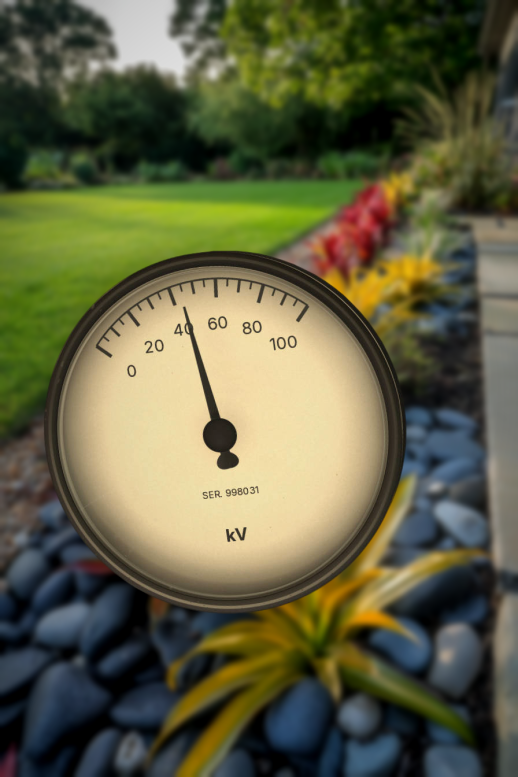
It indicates 45 kV
